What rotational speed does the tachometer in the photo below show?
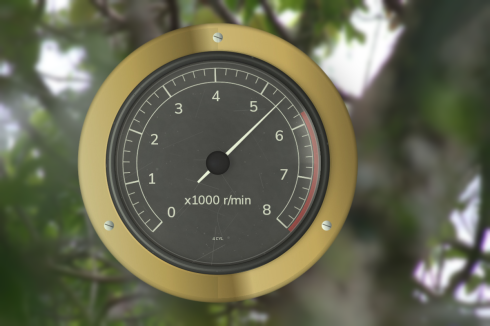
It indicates 5400 rpm
